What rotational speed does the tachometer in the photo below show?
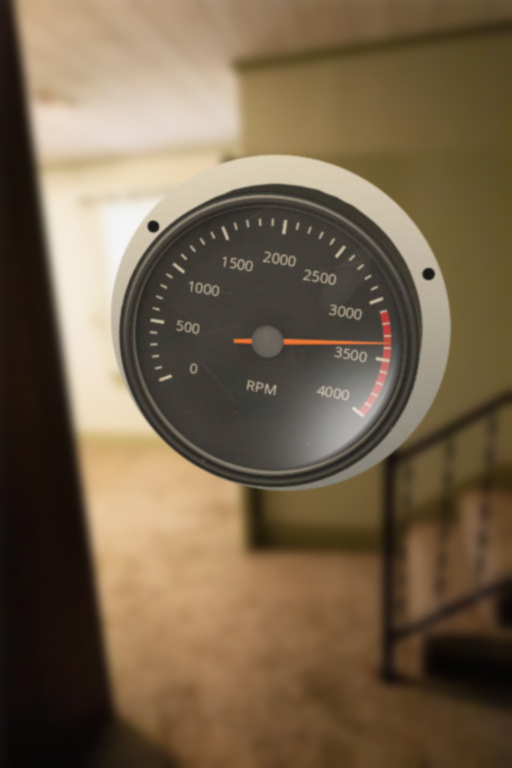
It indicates 3350 rpm
